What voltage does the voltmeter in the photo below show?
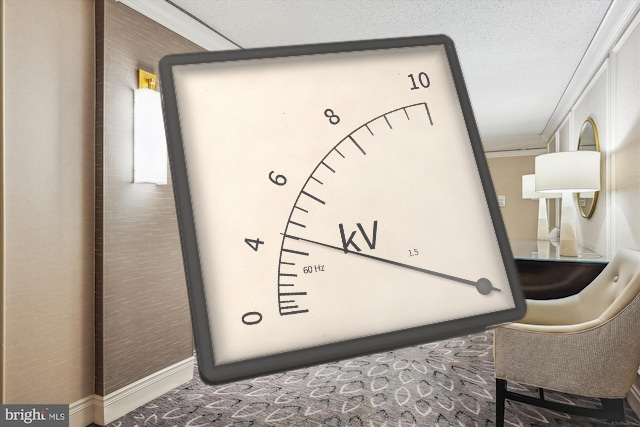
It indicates 4.5 kV
